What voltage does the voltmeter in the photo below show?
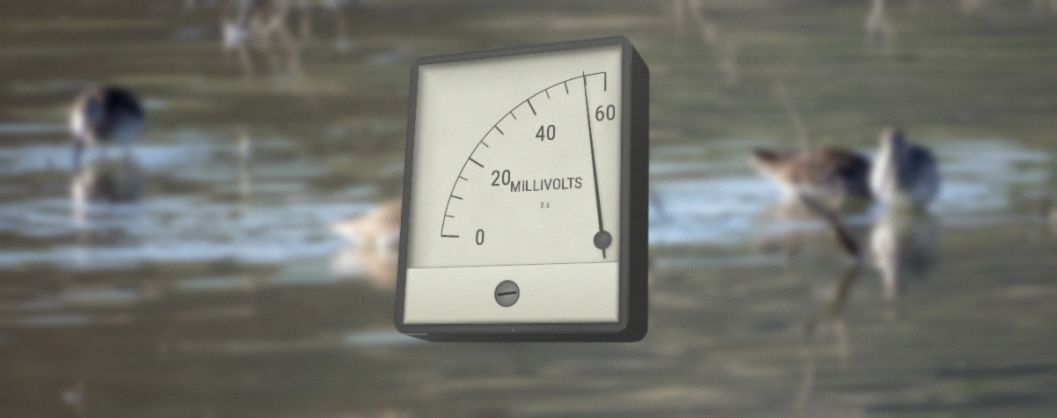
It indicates 55 mV
